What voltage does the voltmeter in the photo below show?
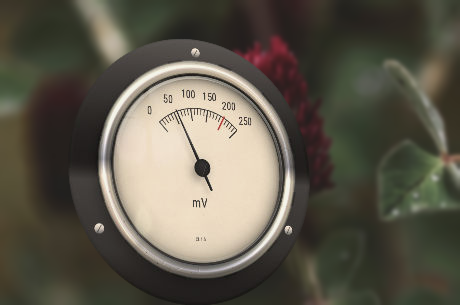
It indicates 50 mV
